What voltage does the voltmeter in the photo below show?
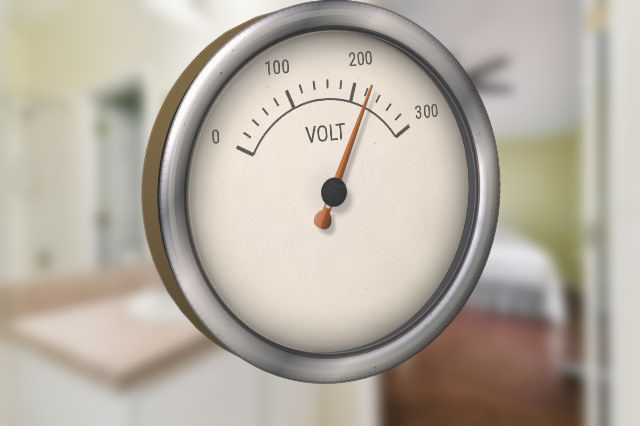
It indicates 220 V
